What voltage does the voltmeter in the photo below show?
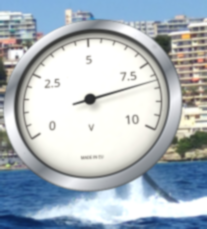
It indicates 8.25 V
